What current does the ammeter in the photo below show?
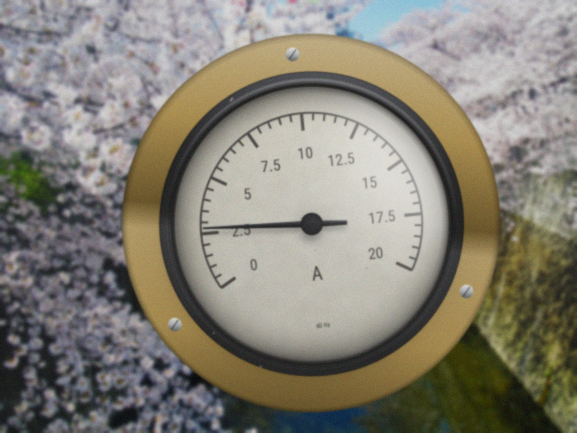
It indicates 2.75 A
